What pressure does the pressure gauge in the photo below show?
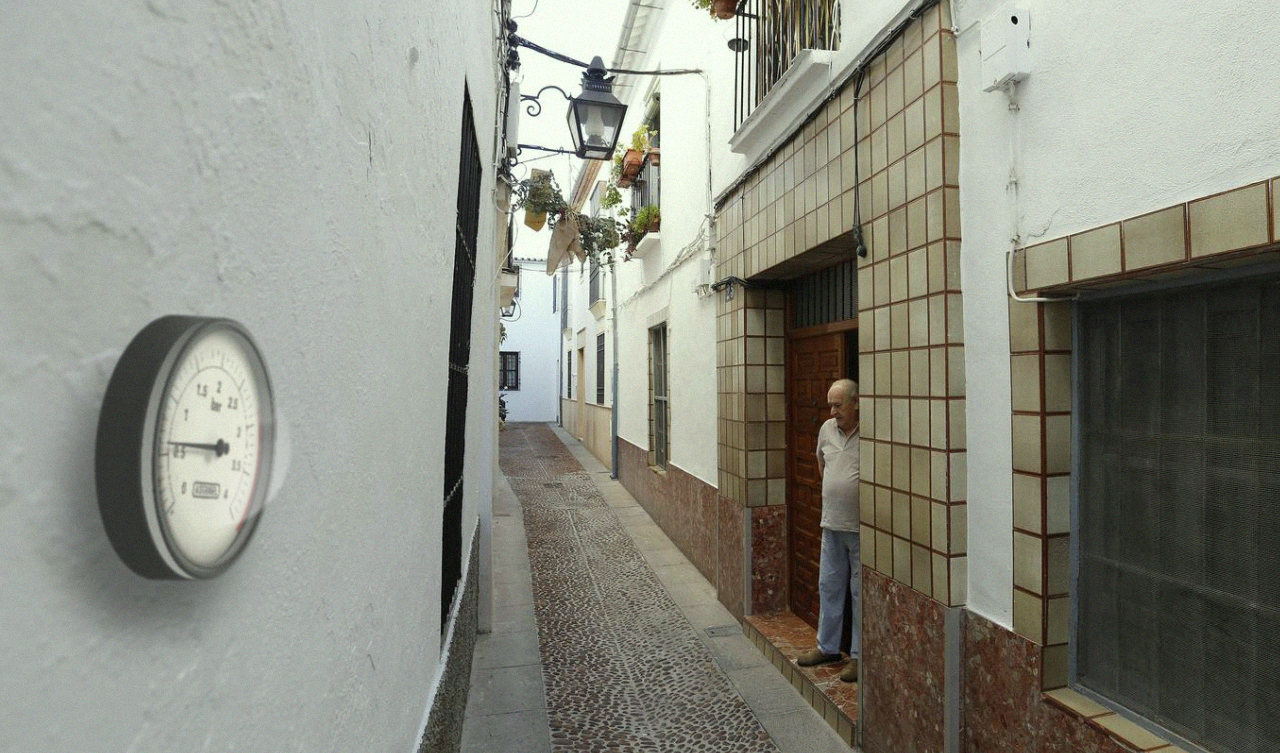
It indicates 0.6 bar
